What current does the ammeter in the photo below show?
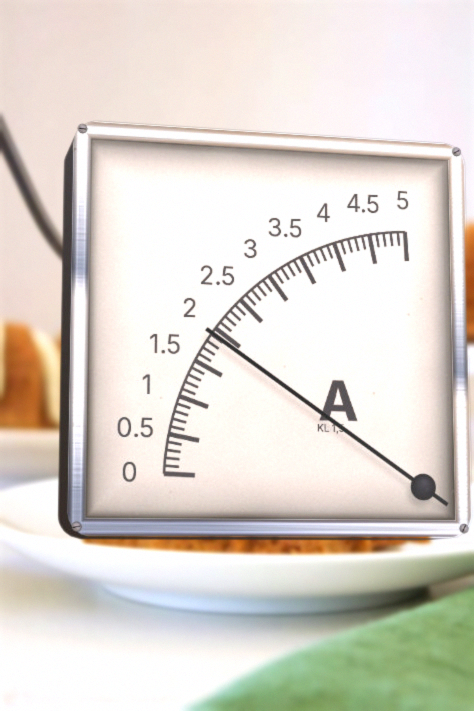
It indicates 1.9 A
